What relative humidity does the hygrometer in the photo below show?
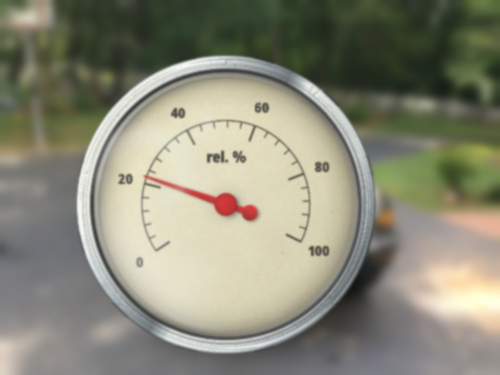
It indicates 22 %
